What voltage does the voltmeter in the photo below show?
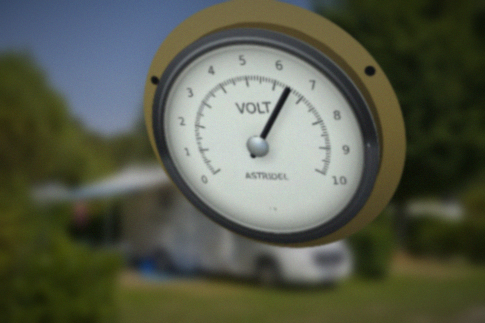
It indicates 6.5 V
